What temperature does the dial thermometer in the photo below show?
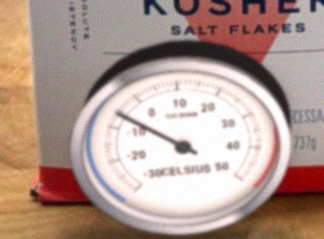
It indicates -5 °C
